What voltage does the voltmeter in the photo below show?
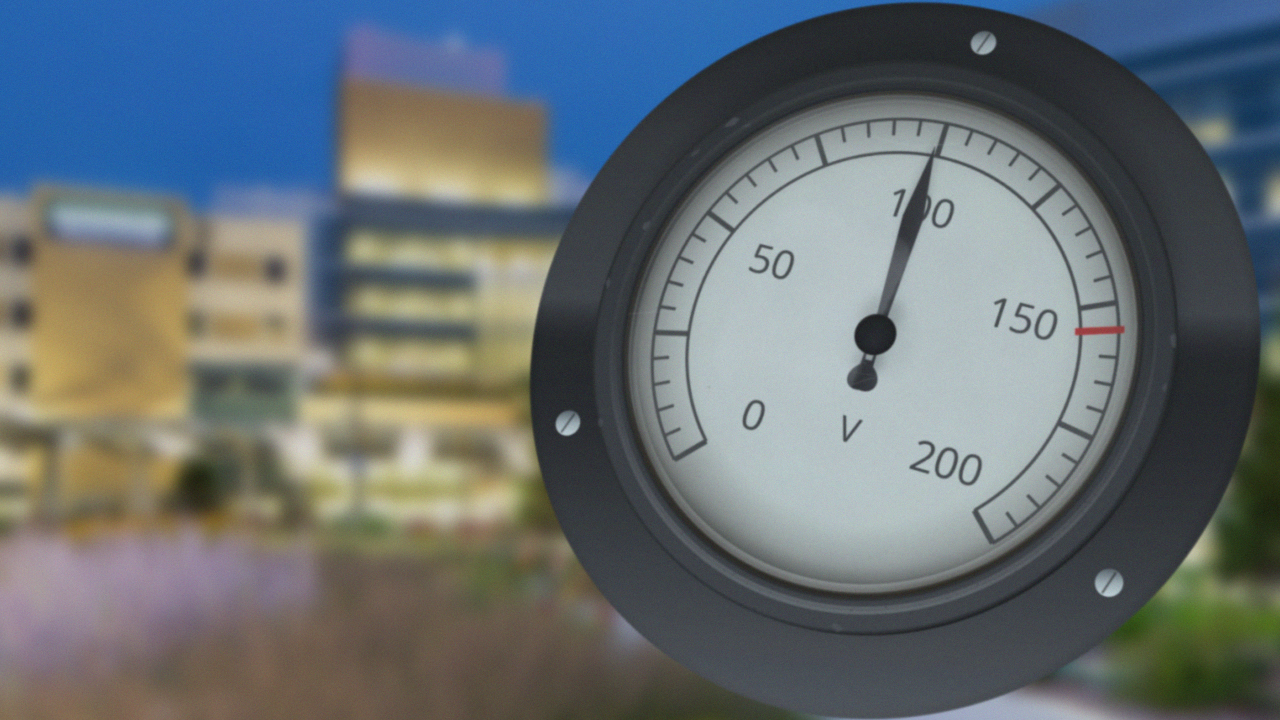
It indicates 100 V
